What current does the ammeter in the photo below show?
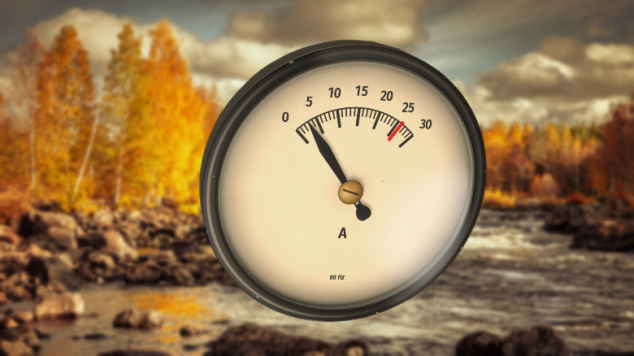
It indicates 3 A
